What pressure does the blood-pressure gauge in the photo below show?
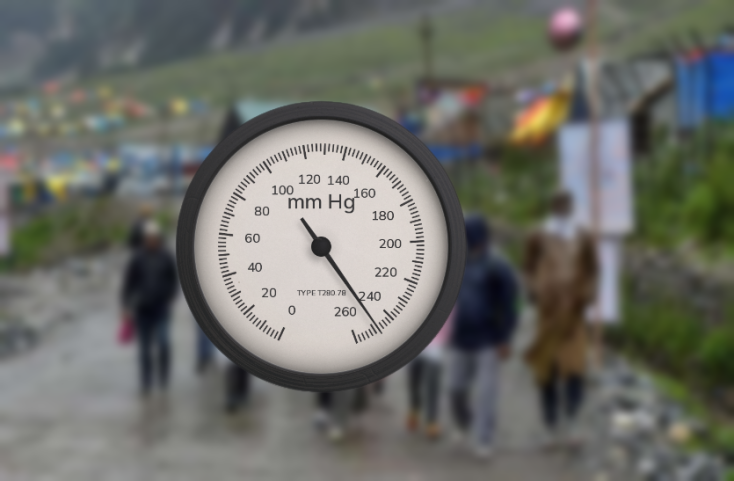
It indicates 248 mmHg
